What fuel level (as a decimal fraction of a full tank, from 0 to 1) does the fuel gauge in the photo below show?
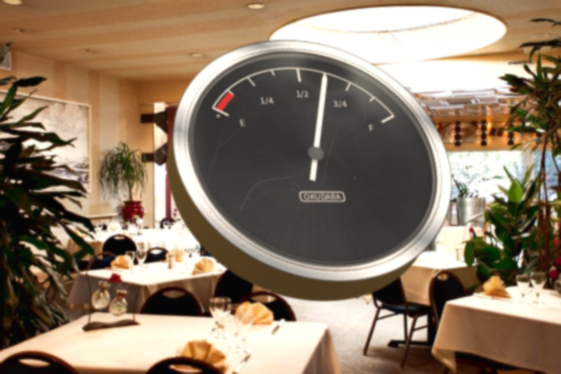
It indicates 0.625
